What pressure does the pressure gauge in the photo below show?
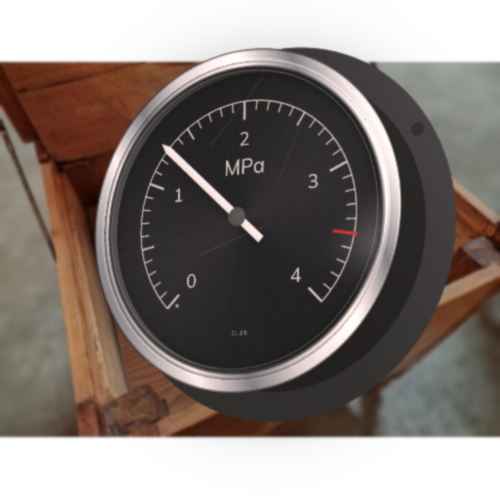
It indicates 1.3 MPa
